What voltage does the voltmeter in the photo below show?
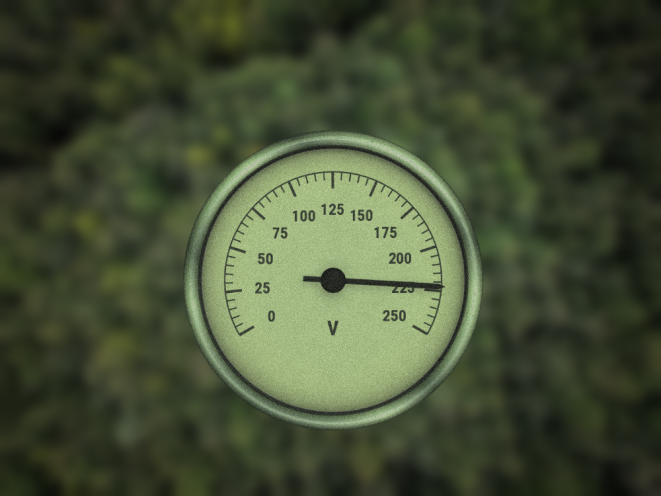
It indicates 222.5 V
